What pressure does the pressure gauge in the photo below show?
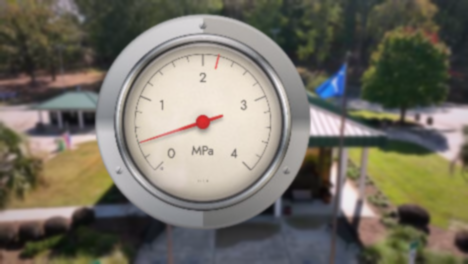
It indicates 0.4 MPa
